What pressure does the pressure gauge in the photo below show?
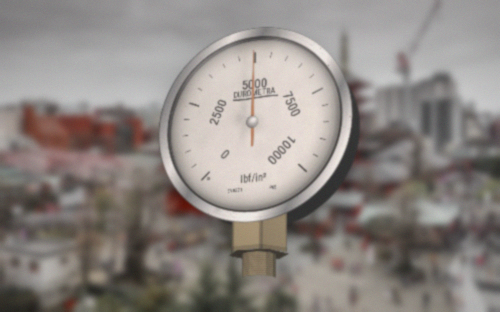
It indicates 5000 psi
